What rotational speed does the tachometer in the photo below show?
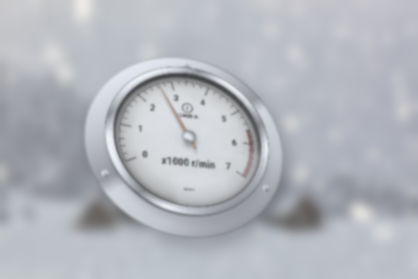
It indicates 2600 rpm
